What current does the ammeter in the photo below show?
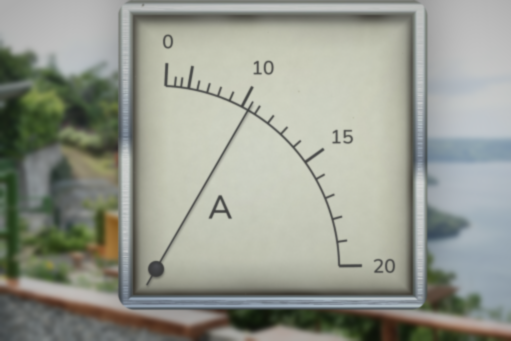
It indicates 10.5 A
